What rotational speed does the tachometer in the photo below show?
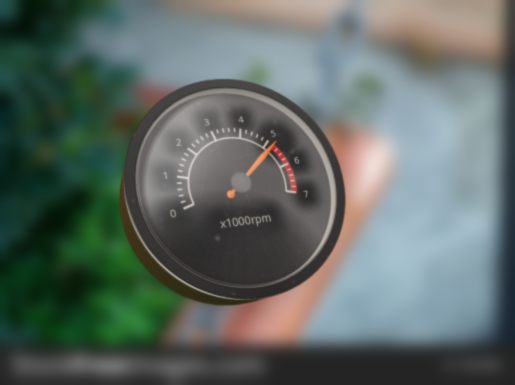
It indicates 5200 rpm
